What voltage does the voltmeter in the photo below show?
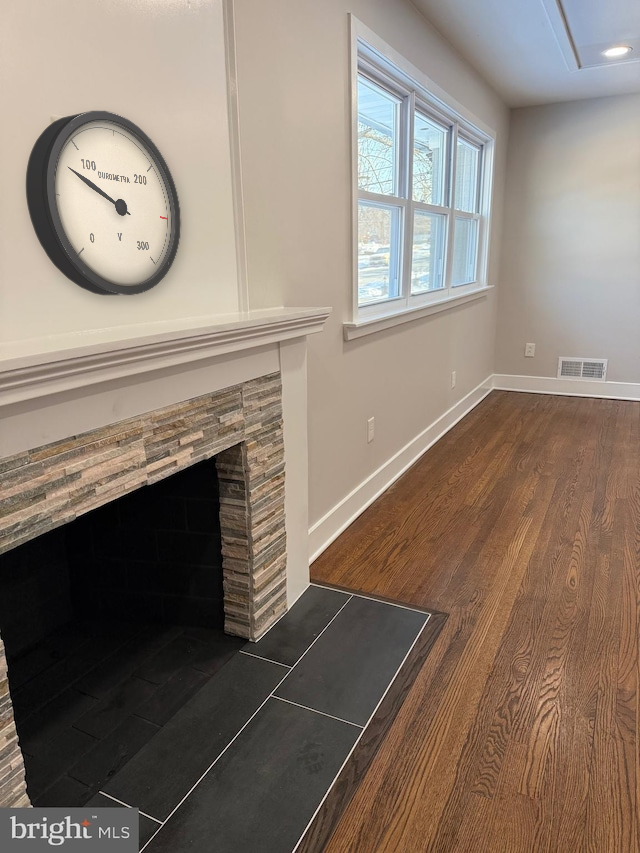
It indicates 75 V
